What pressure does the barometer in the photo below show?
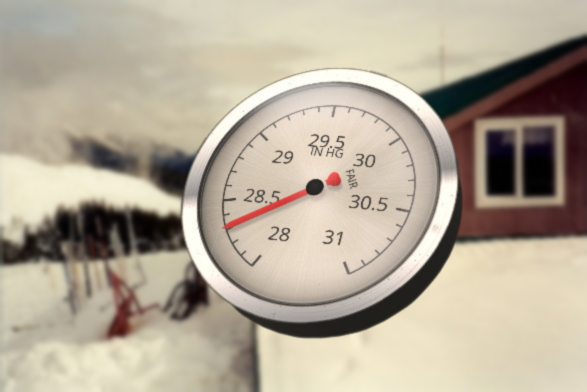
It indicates 28.3 inHg
